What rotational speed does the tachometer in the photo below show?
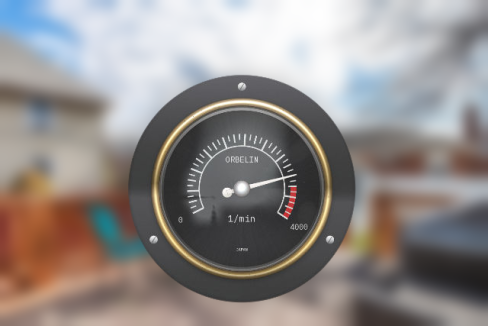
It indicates 3200 rpm
